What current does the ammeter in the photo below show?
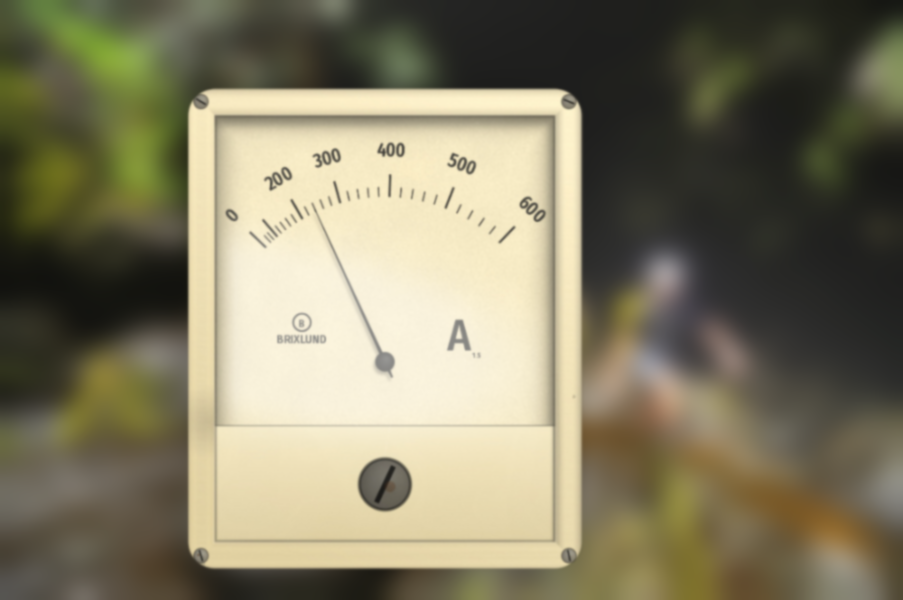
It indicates 240 A
